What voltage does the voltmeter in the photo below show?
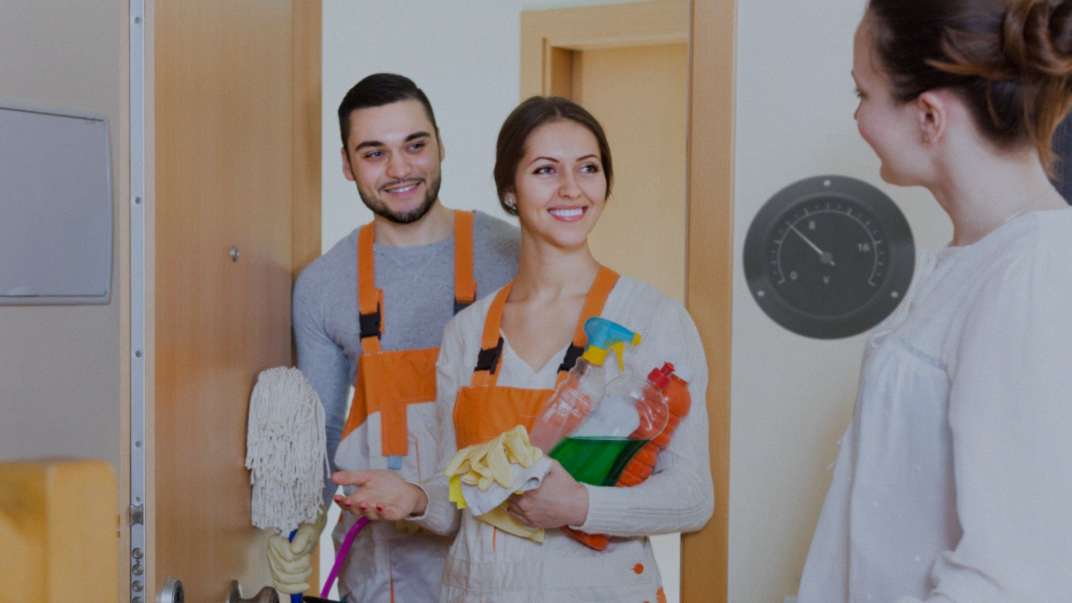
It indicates 6 V
